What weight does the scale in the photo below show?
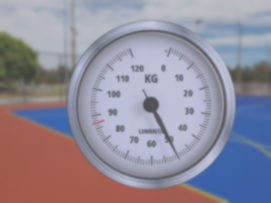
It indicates 50 kg
